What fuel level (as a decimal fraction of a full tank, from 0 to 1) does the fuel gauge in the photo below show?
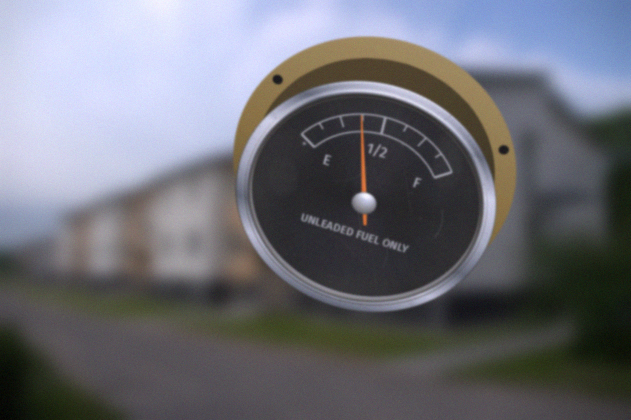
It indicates 0.375
